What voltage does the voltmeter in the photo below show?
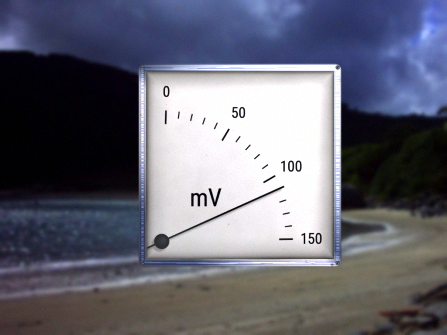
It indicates 110 mV
